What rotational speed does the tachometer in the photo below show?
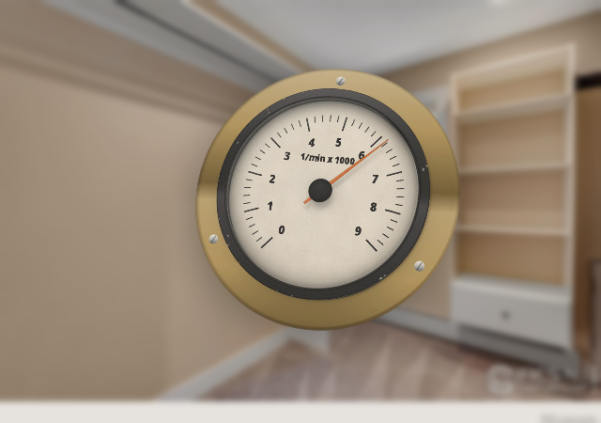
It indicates 6200 rpm
